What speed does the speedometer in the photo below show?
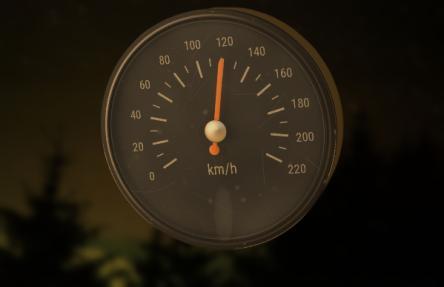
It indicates 120 km/h
